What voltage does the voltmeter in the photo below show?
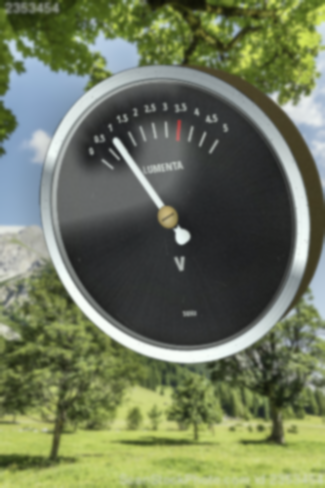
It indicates 1 V
